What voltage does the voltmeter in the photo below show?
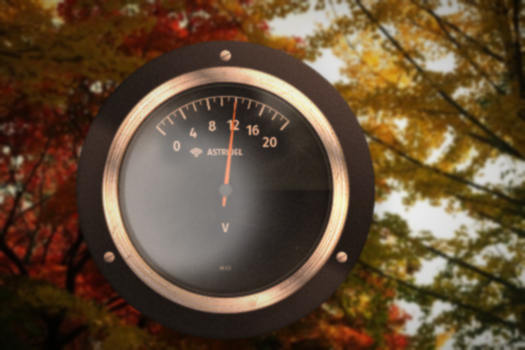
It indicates 12 V
